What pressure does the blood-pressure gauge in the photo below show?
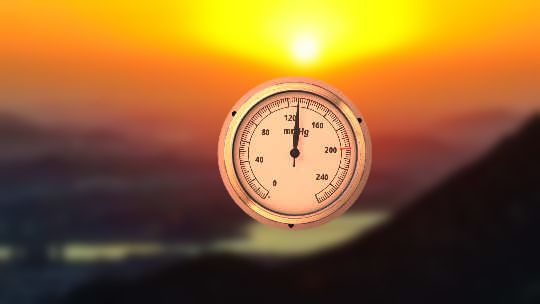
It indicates 130 mmHg
